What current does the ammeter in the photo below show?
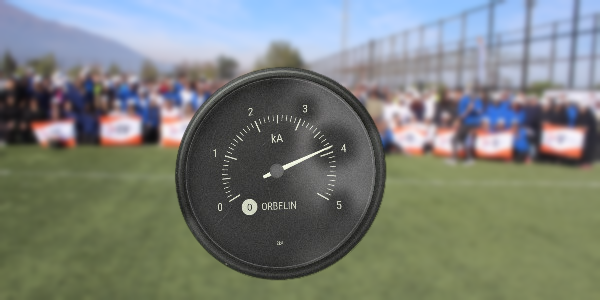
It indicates 3.9 kA
